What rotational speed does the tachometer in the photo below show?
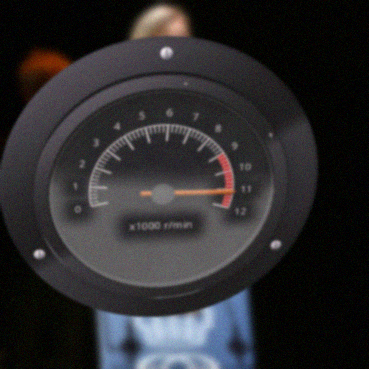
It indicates 11000 rpm
